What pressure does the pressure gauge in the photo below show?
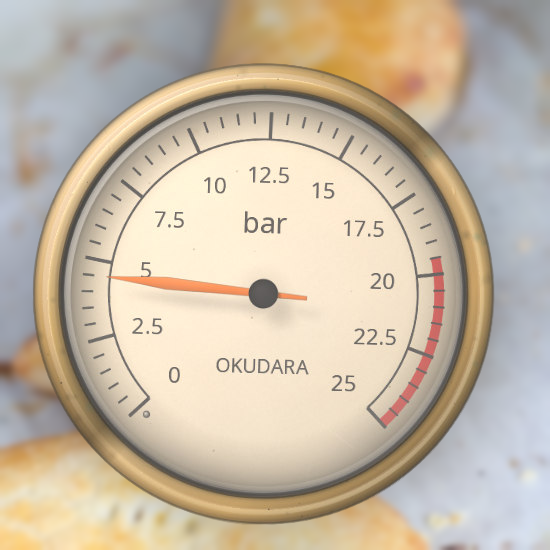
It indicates 4.5 bar
